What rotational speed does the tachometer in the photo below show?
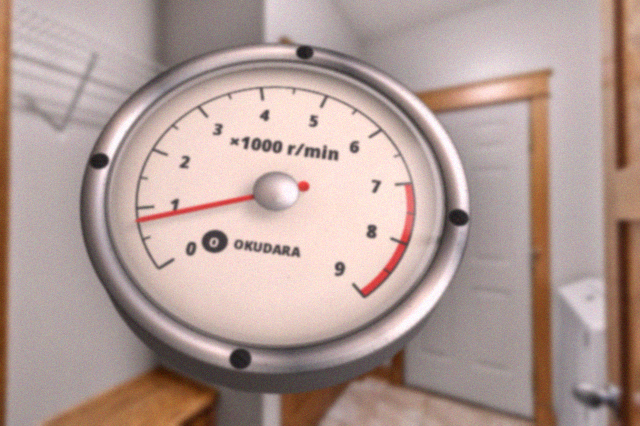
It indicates 750 rpm
